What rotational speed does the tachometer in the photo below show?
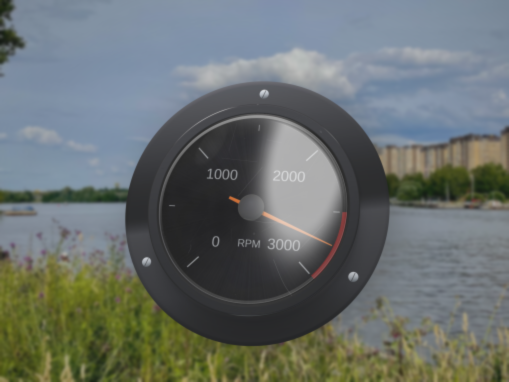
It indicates 2750 rpm
